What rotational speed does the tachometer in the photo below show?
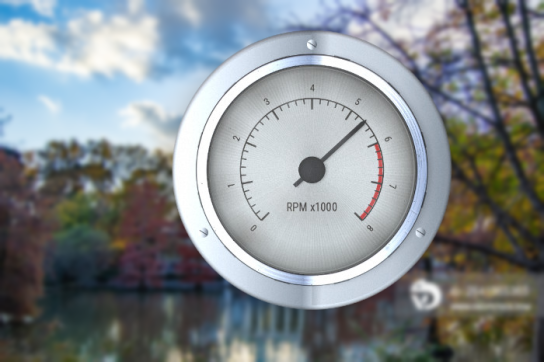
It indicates 5400 rpm
